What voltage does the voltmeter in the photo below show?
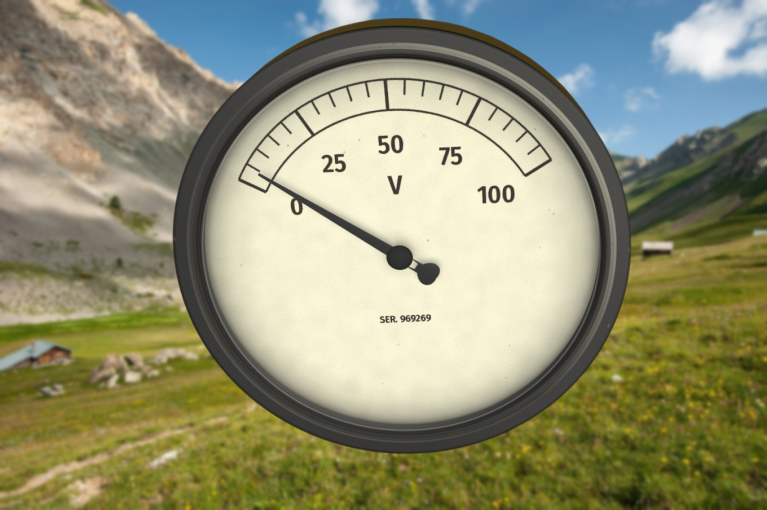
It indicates 5 V
